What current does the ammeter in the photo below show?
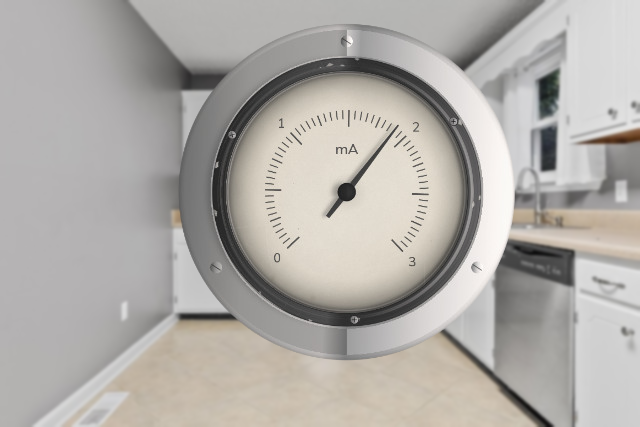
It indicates 1.9 mA
